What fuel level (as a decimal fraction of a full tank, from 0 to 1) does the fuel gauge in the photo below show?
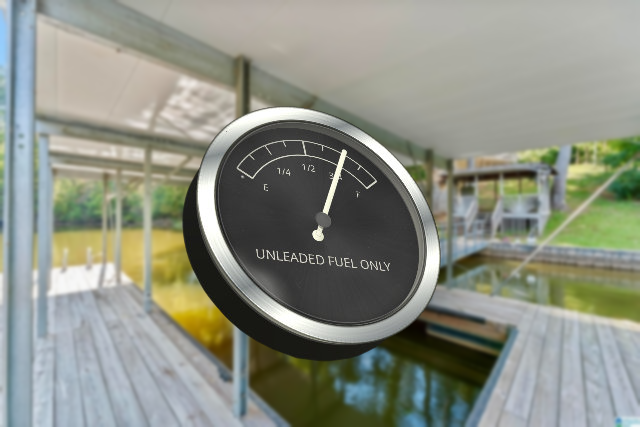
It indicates 0.75
